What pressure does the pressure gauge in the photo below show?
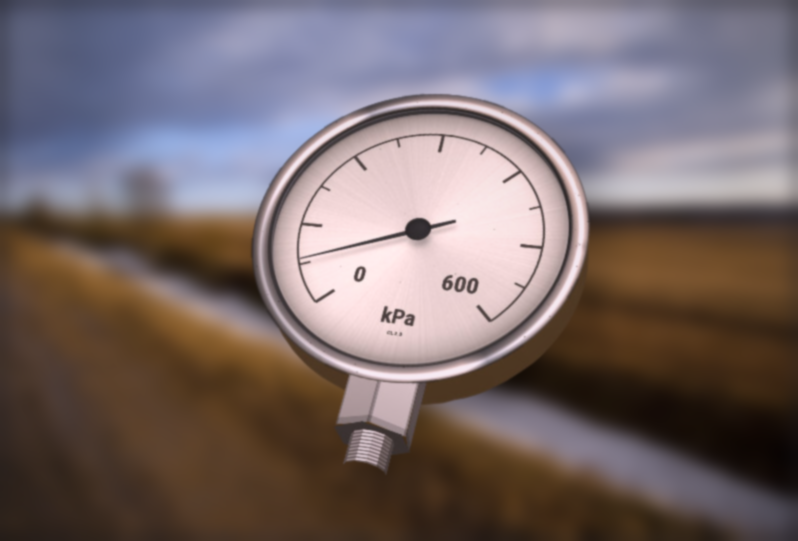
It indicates 50 kPa
